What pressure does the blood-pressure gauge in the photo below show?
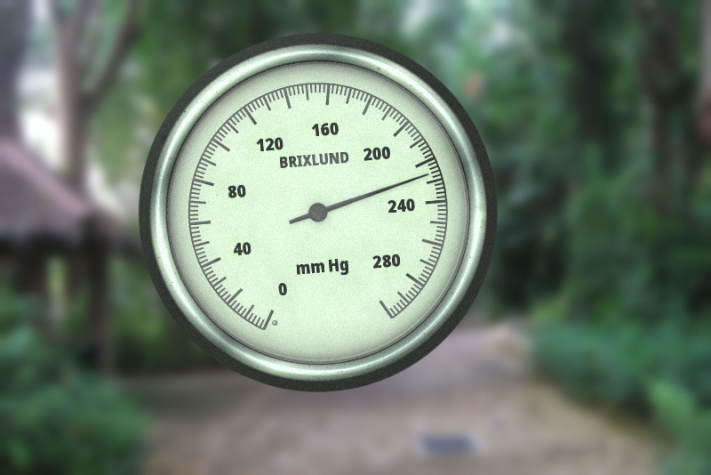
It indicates 226 mmHg
